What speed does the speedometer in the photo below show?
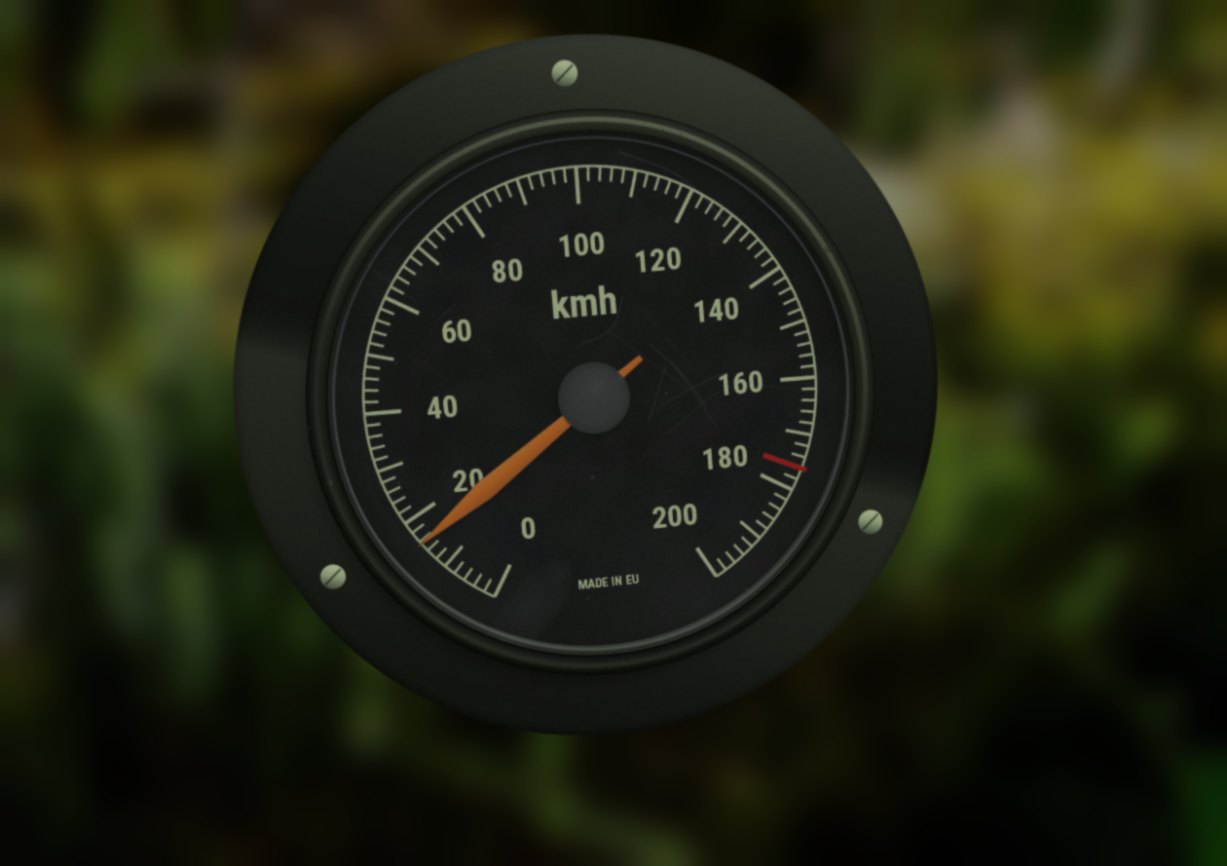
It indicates 16 km/h
